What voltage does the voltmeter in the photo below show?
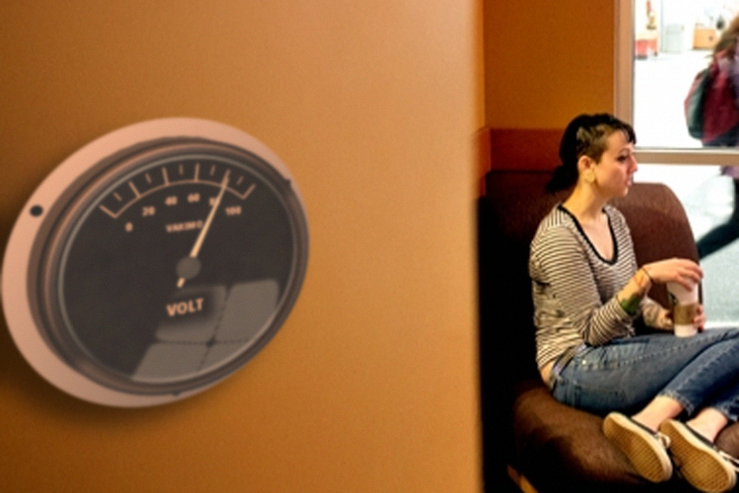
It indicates 80 V
